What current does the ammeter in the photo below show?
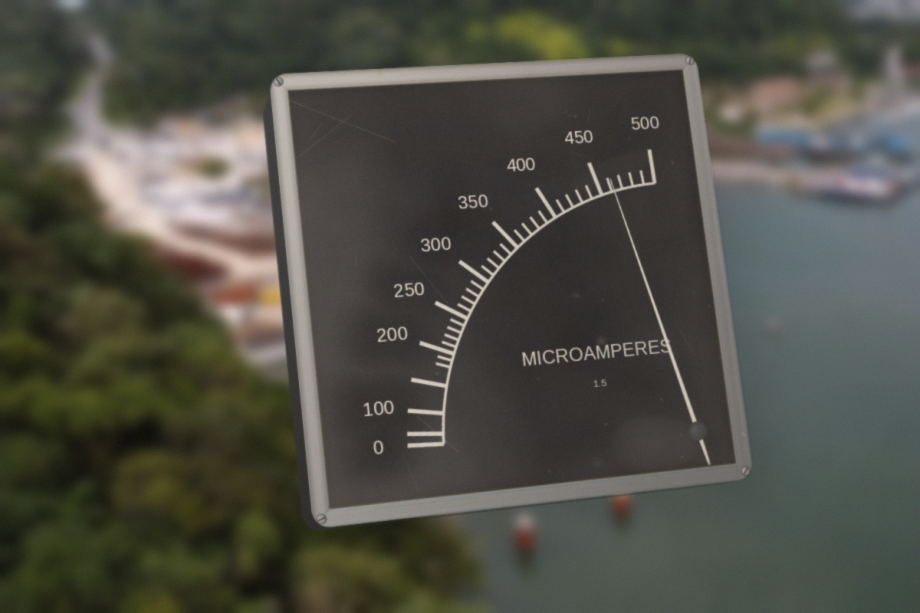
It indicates 460 µA
